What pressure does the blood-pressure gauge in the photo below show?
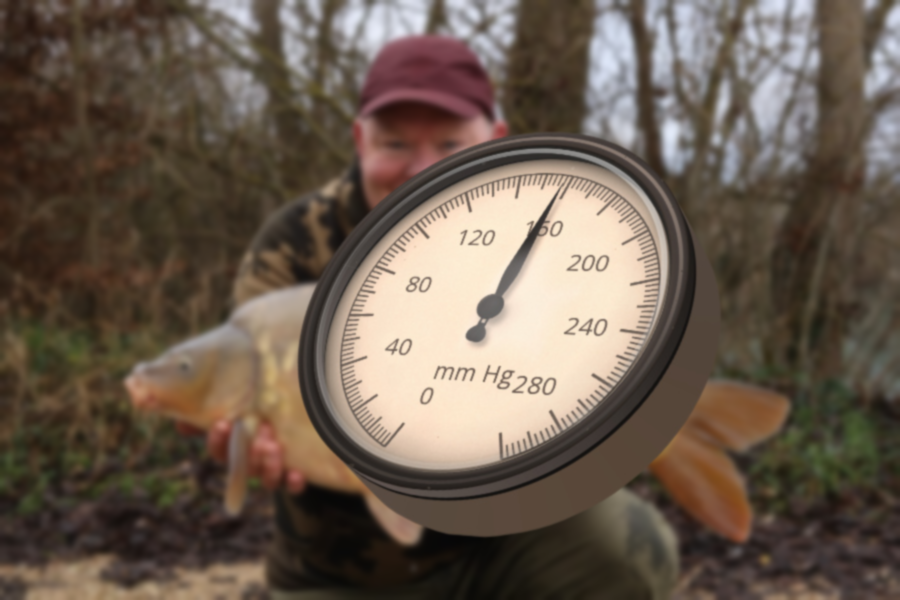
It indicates 160 mmHg
